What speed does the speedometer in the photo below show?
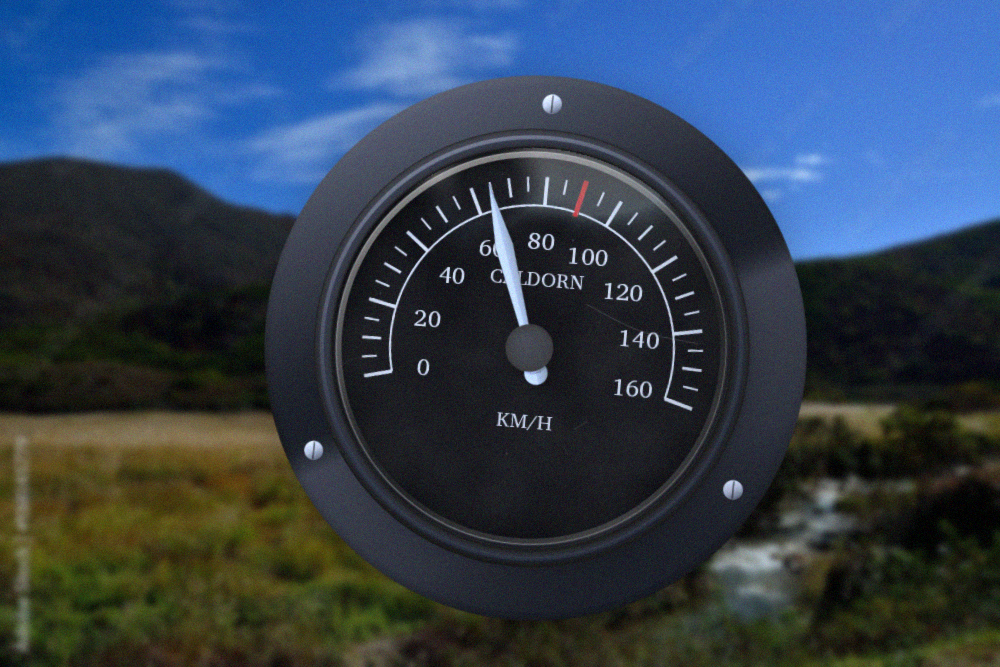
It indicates 65 km/h
